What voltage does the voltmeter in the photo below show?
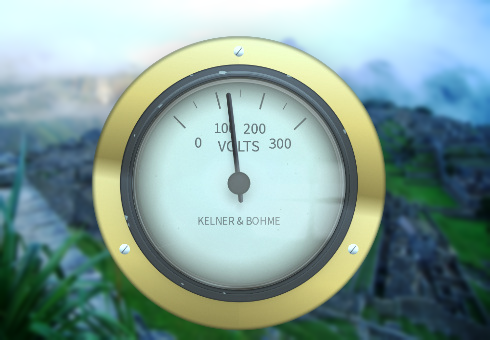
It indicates 125 V
